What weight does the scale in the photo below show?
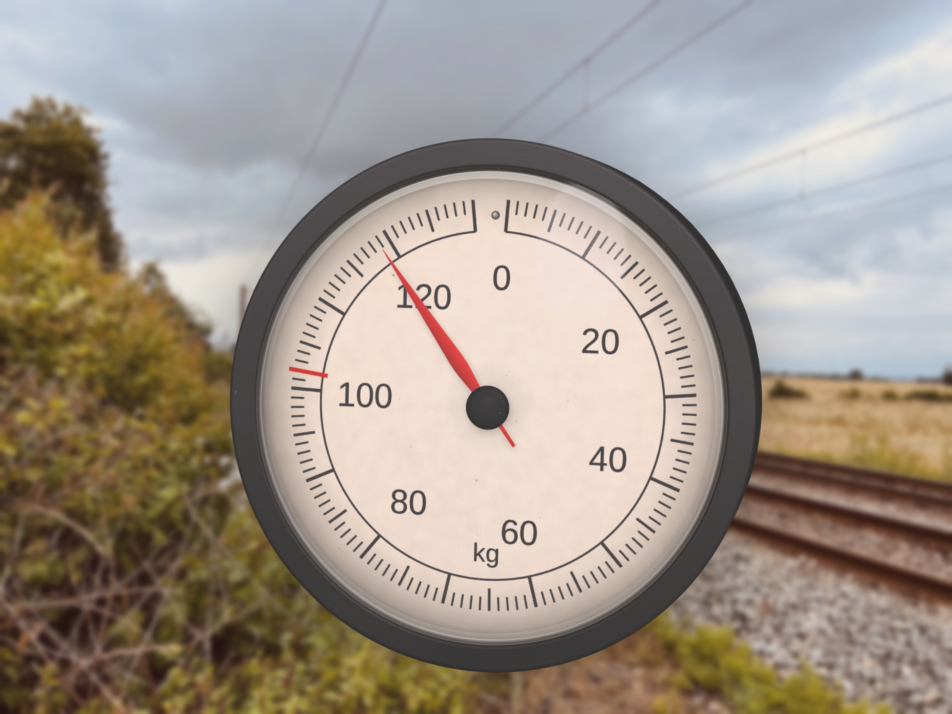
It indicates 119 kg
